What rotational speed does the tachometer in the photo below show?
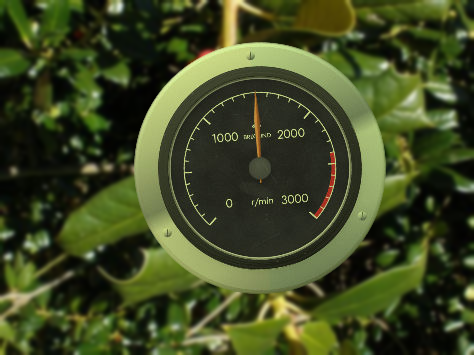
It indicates 1500 rpm
